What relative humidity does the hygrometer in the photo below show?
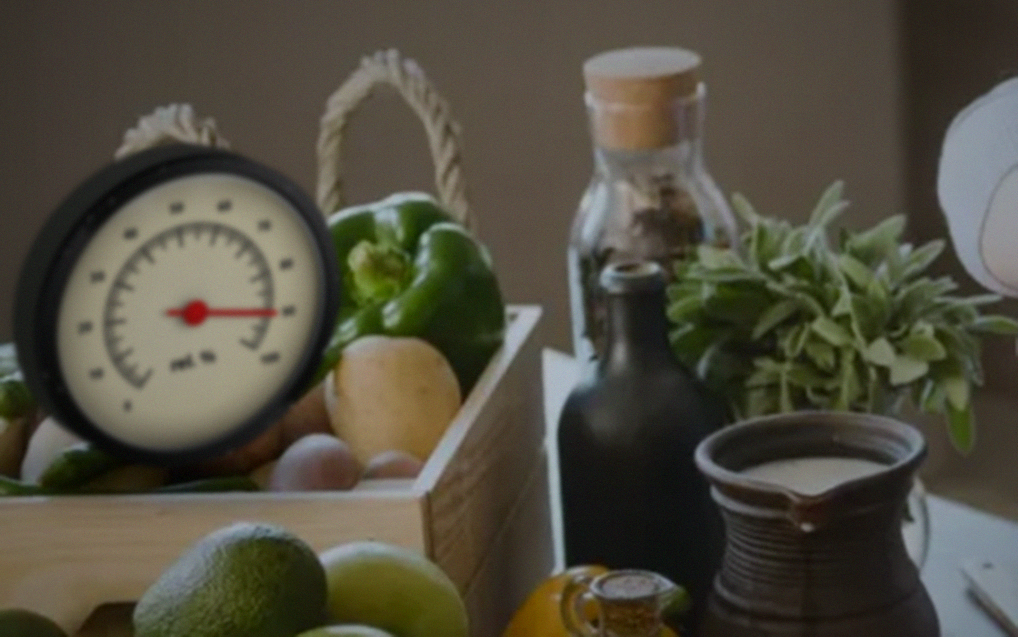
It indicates 90 %
